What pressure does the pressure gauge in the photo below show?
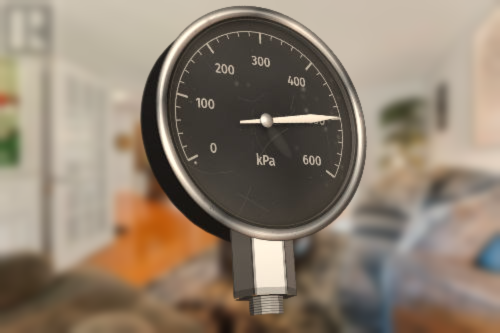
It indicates 500 kPa
